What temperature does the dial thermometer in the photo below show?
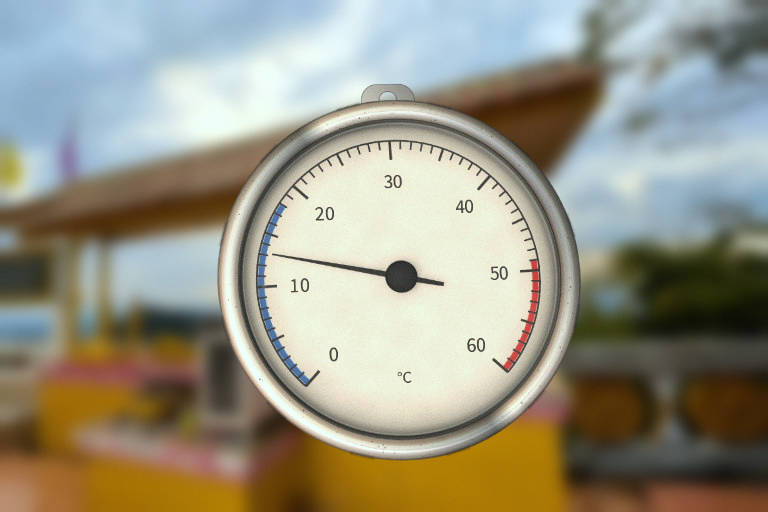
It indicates 13 °C
